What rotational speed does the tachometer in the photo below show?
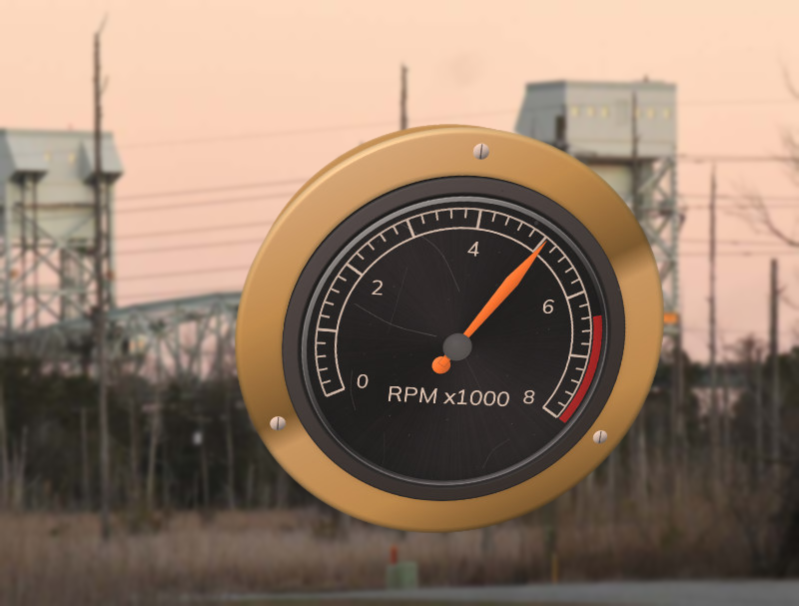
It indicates 5000 rpm
